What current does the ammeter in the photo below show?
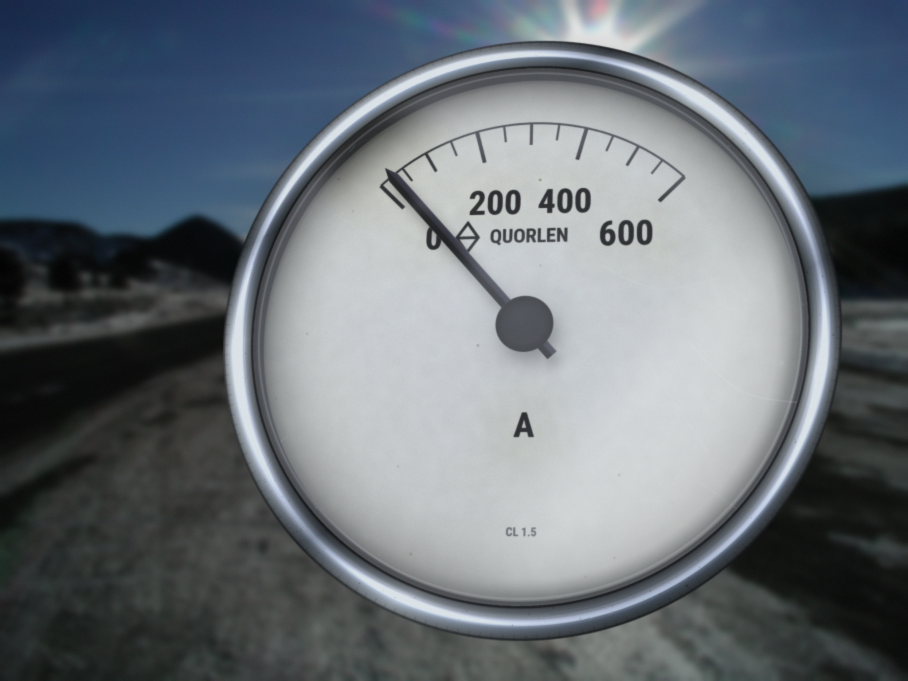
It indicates 25 A
